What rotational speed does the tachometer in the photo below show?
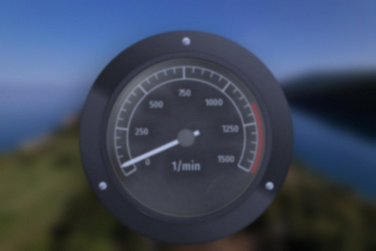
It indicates 50 rpm
